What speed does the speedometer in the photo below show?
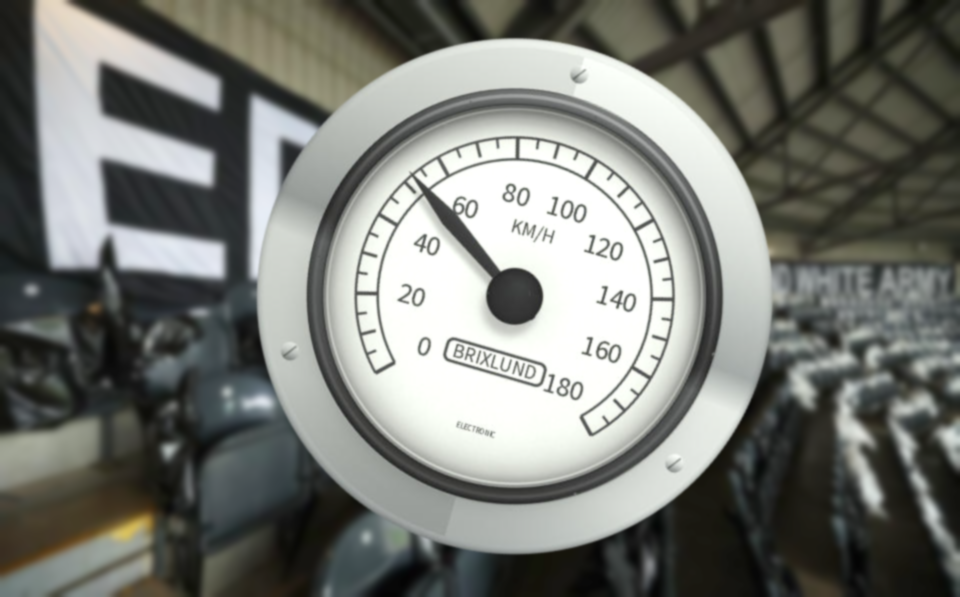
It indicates 52.5 km/h
